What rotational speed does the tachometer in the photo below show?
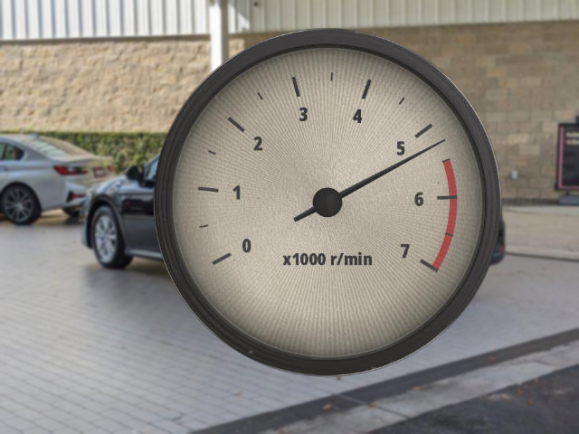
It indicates 5250 rpm
